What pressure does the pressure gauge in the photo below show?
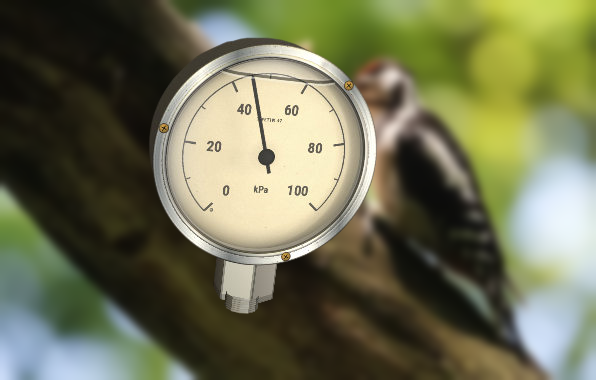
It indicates 45 kPa
